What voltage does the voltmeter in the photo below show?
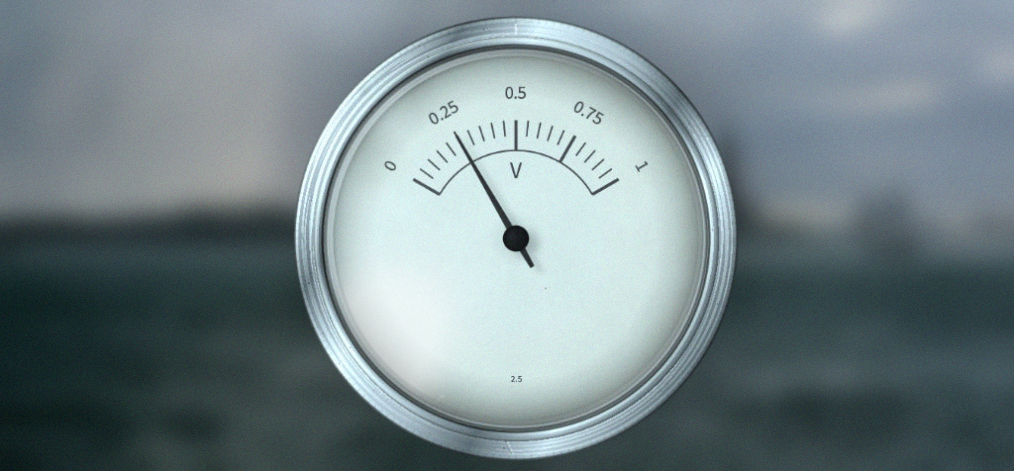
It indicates 0.25 V
